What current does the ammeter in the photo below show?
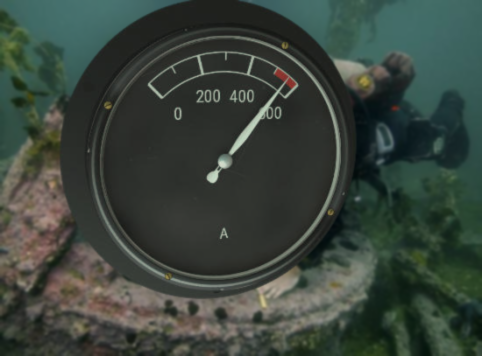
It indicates 550 A
